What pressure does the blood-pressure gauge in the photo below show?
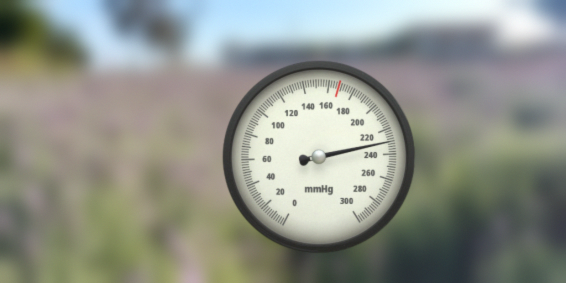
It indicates 230 mmHg
